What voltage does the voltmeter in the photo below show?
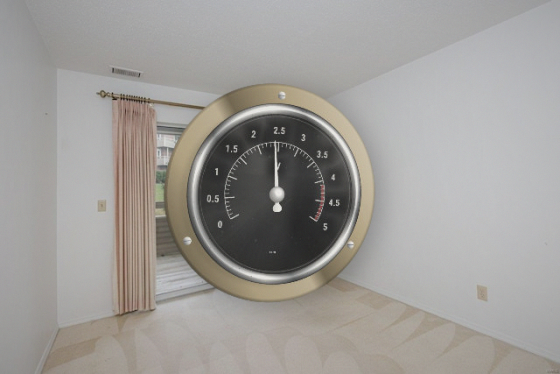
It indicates 2.4 V
